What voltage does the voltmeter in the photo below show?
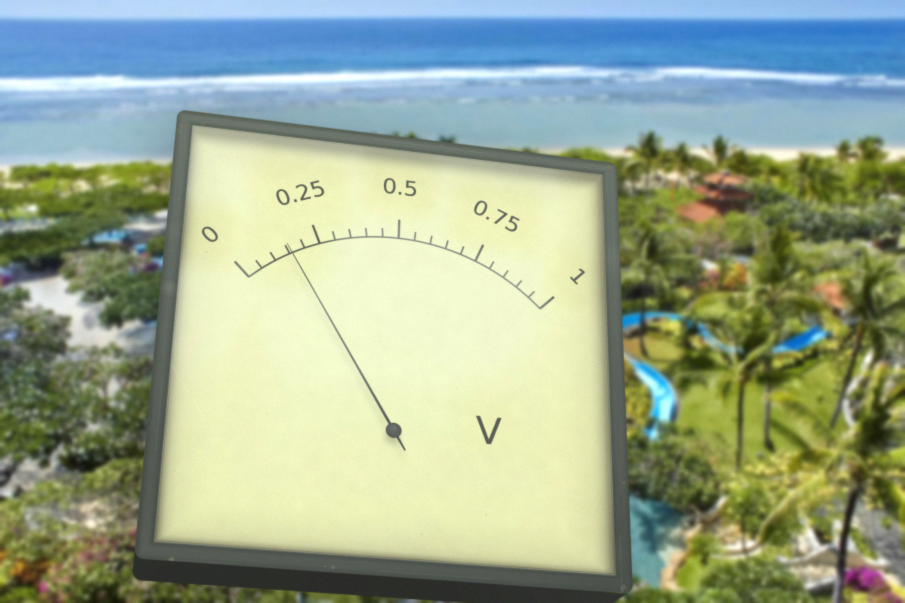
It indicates 0.15 V
